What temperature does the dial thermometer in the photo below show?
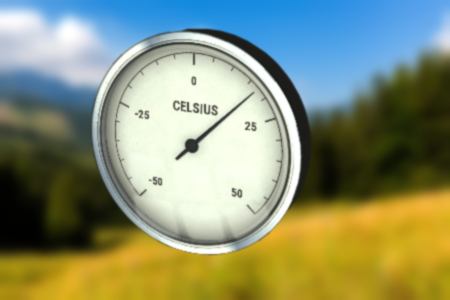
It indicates 17.5 °C
